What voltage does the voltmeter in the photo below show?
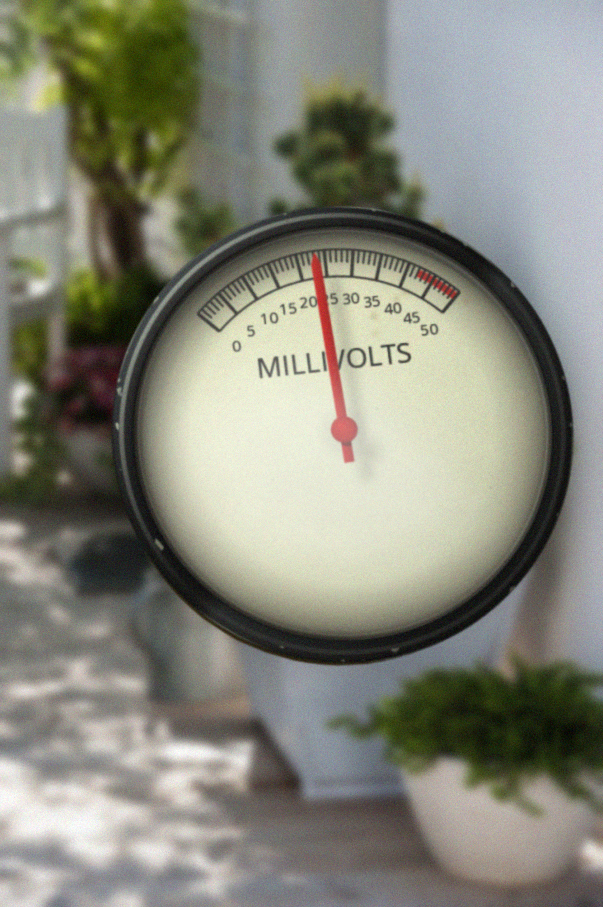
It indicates 23 mV
